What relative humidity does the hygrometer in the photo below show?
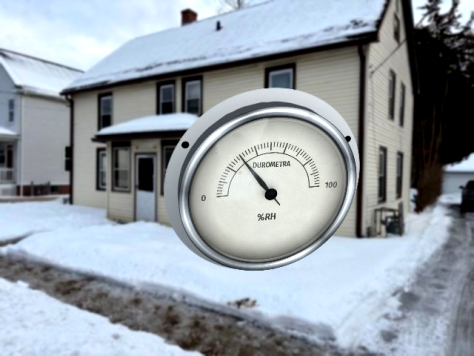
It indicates 30 %
